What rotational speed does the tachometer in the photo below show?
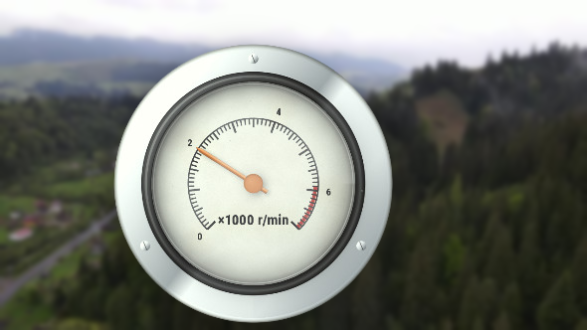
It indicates 2000 rpm
